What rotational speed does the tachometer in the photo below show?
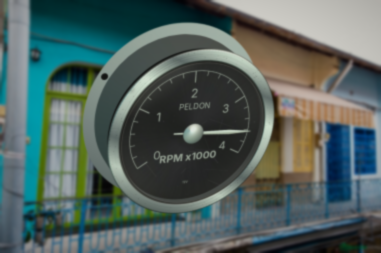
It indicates 3600 rpm
